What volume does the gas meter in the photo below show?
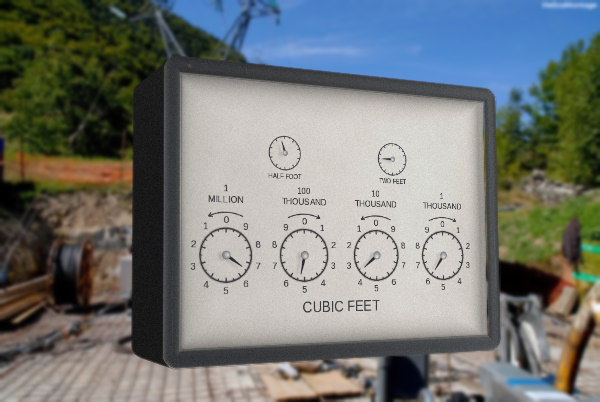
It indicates 653600 ft³
